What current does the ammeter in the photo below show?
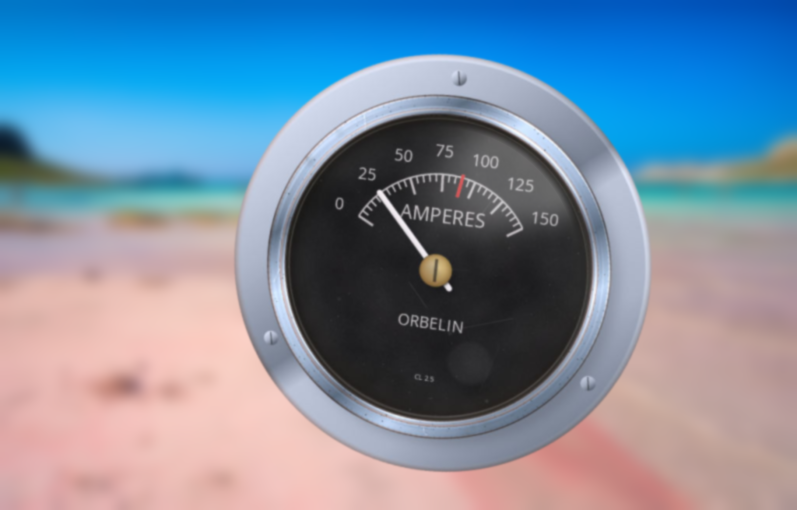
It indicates 25 A
